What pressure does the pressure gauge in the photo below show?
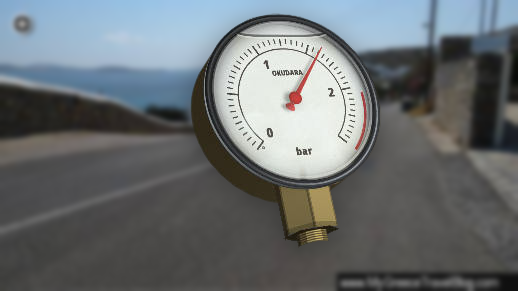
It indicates 1.6 bar
